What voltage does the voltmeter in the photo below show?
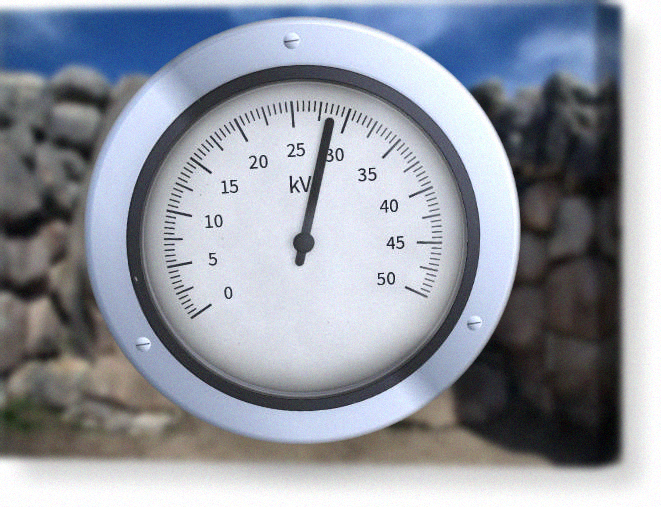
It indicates 28.5 kV
